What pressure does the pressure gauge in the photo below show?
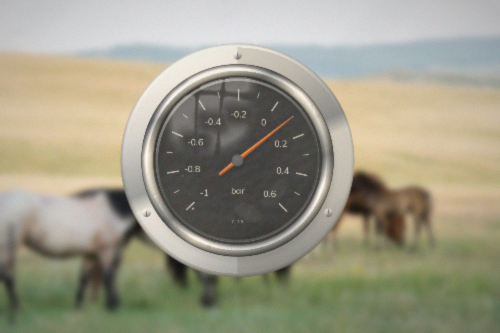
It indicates 0.1 bar
